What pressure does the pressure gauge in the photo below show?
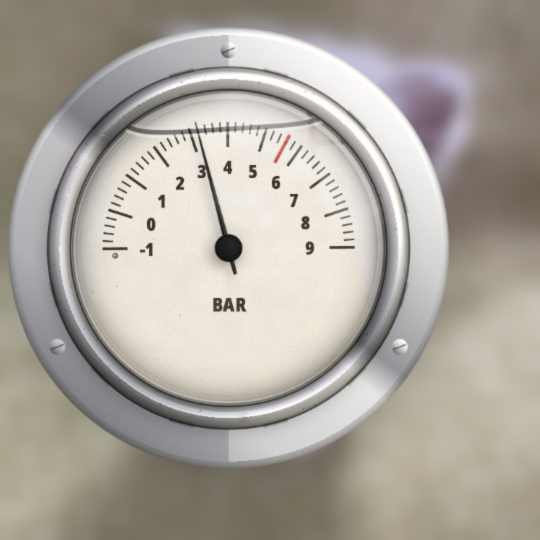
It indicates 3.2 bar
